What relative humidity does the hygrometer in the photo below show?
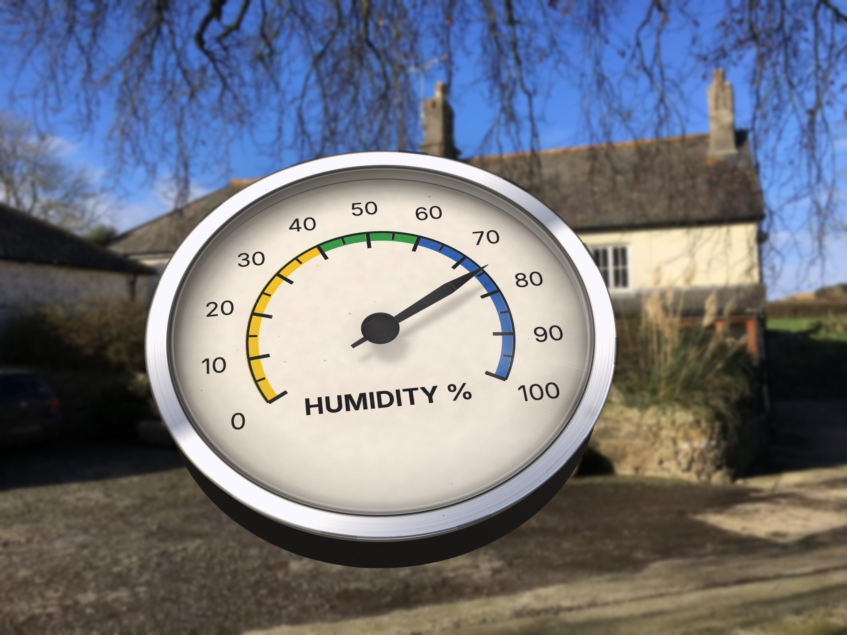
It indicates 75 %
